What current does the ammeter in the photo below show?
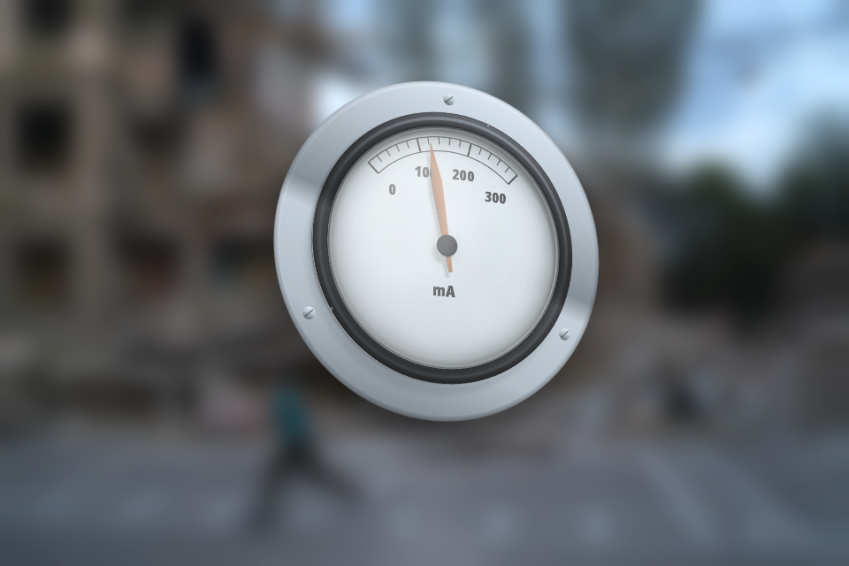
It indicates 120 mA
